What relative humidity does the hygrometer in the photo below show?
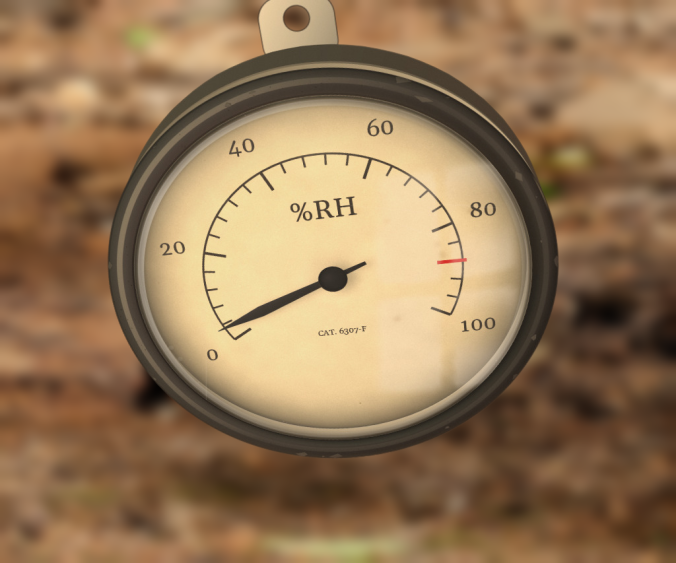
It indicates 4 %
